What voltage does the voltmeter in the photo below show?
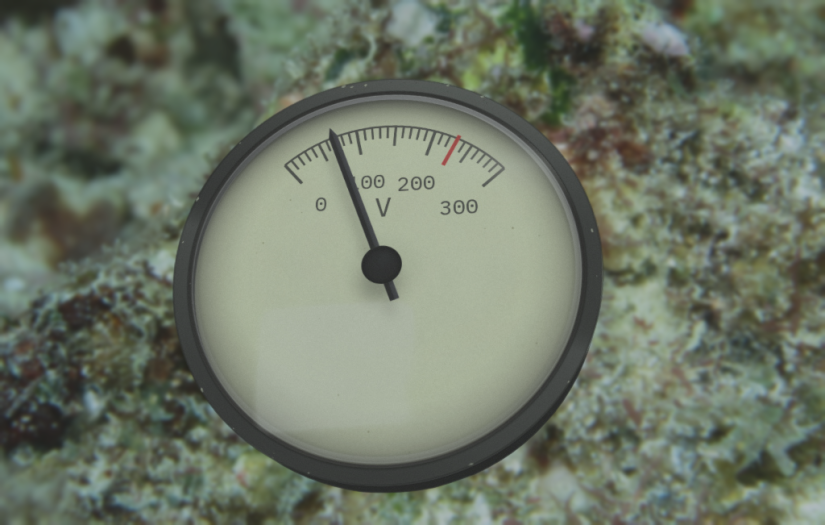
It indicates 70 V
